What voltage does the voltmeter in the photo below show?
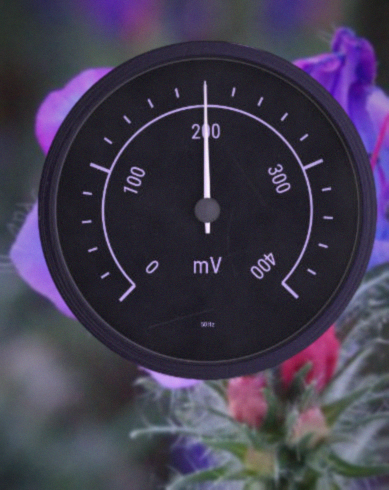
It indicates 200 mV
